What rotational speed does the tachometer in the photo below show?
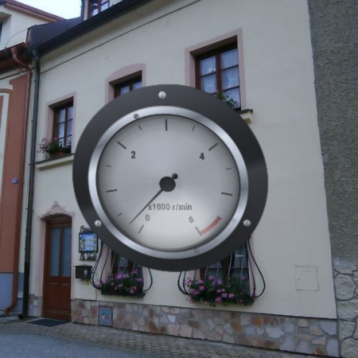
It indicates 250 rpm
